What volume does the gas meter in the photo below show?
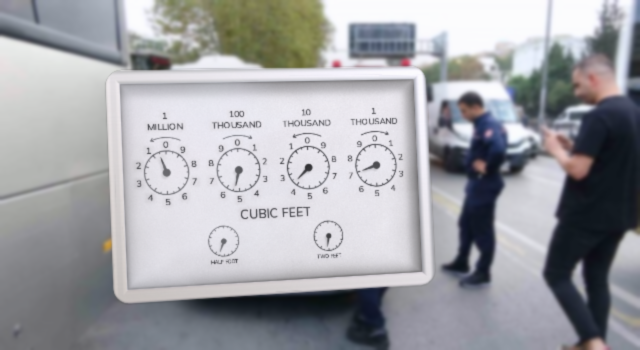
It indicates 53700 ft³
